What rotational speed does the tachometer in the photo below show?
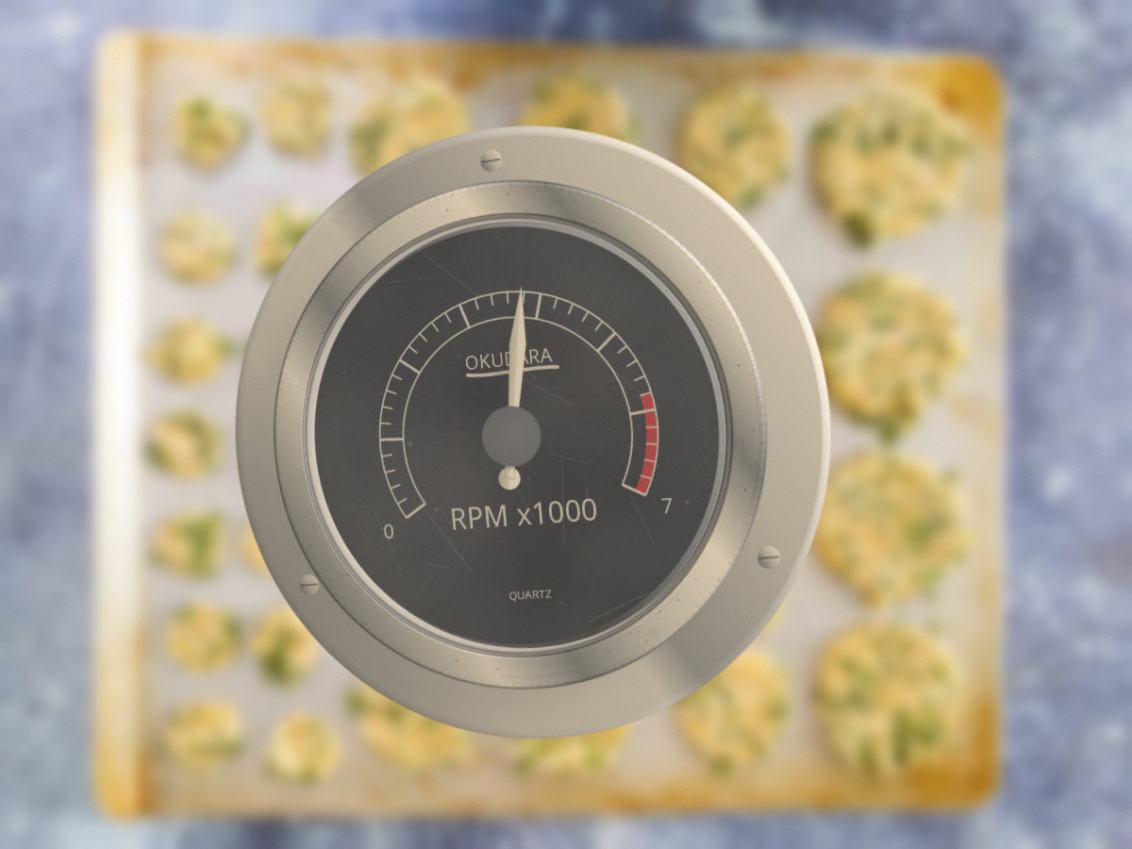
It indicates 3800 rpm
